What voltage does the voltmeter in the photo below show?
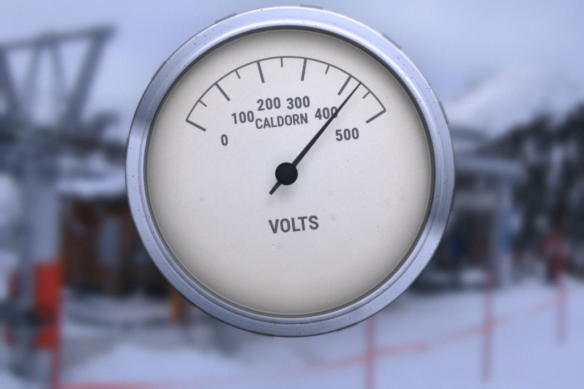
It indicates 425 V
